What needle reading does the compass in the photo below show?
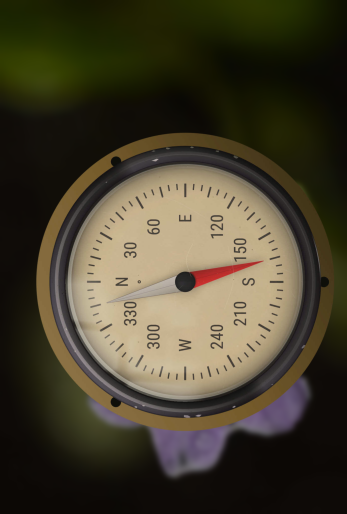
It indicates 165 °
